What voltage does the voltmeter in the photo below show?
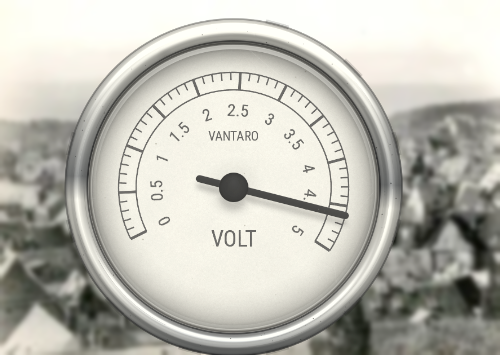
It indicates 4.6 V
